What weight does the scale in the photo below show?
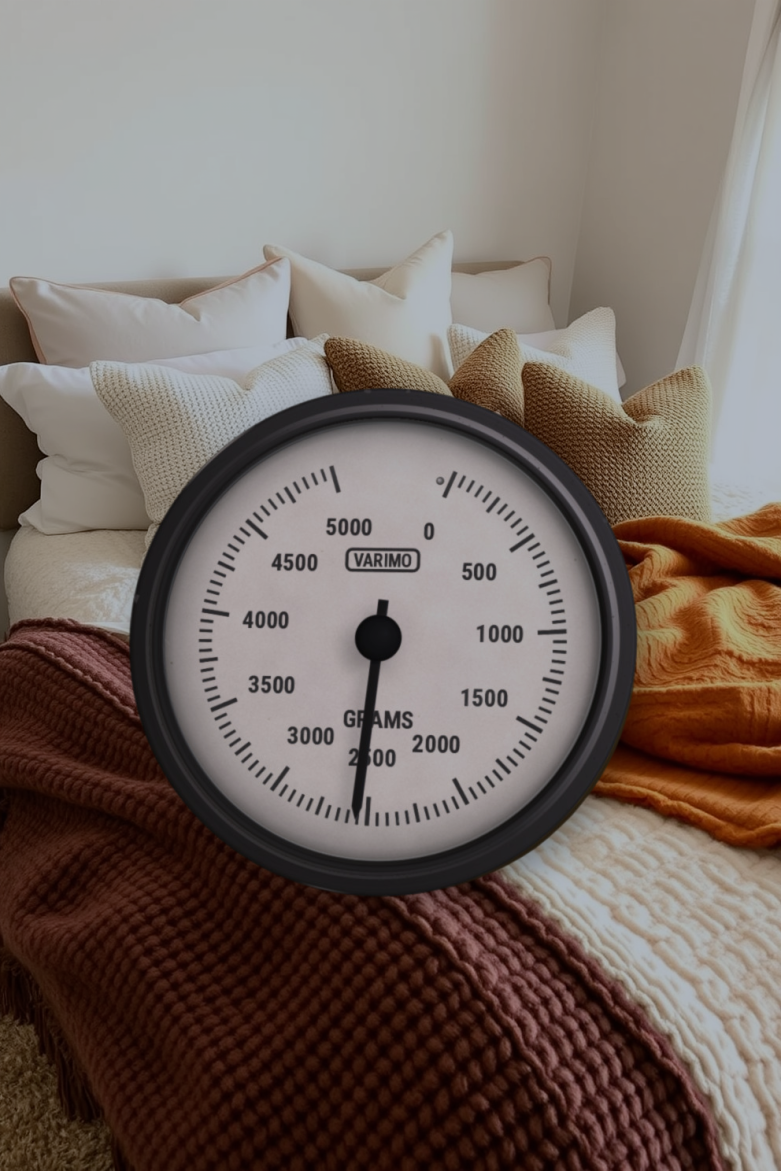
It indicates 2550 g
